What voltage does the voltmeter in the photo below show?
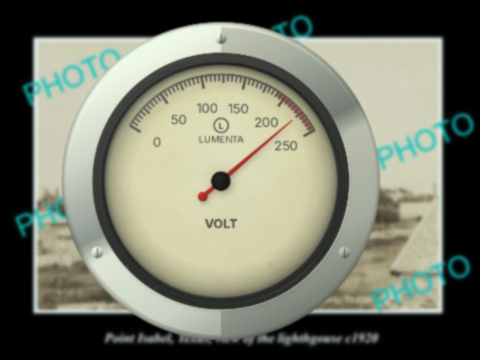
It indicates 225 V
